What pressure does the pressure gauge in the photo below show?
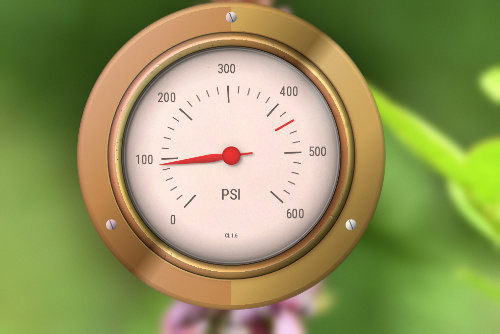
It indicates 90 psi
